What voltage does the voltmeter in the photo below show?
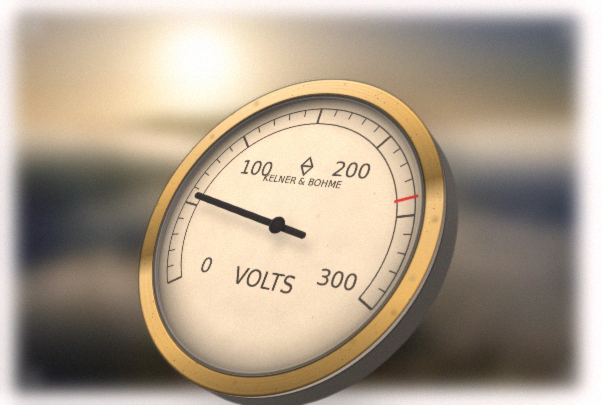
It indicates 55 V
